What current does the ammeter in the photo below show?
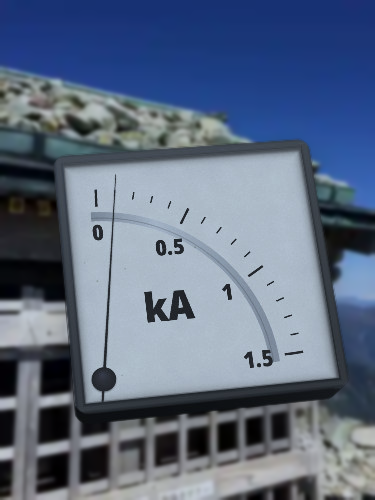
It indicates 0.1 kA
